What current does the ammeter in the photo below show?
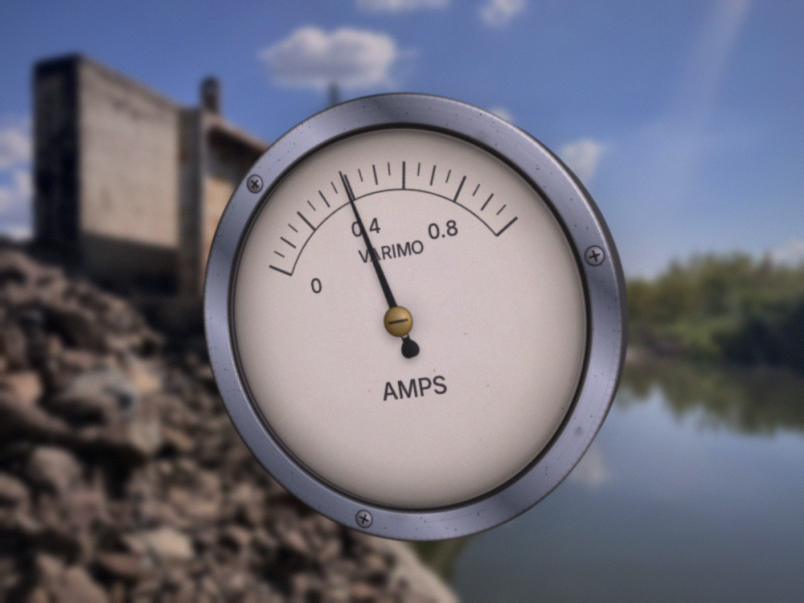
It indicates 0.4 A
